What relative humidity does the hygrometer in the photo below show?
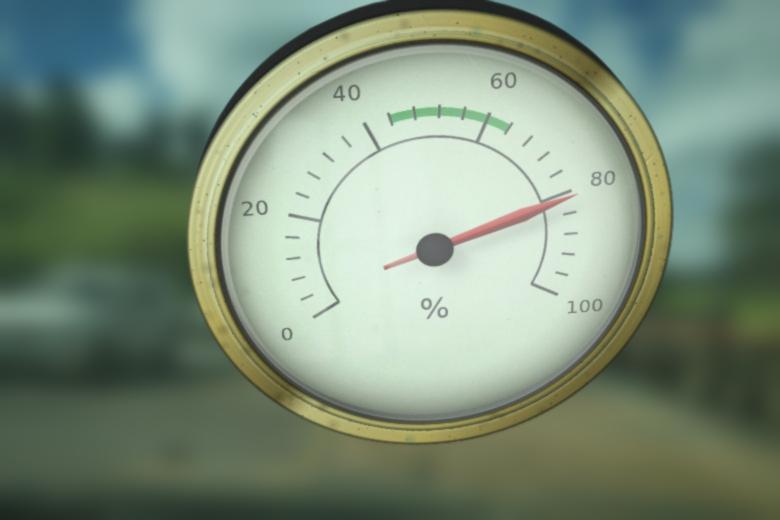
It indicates 80 %
